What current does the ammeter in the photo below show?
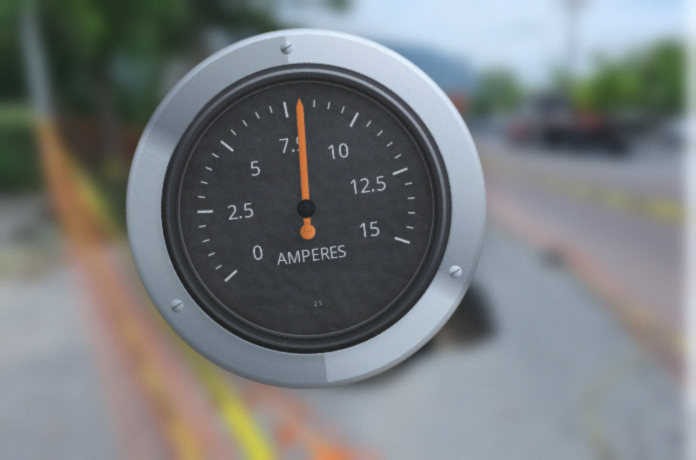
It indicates 8 A
